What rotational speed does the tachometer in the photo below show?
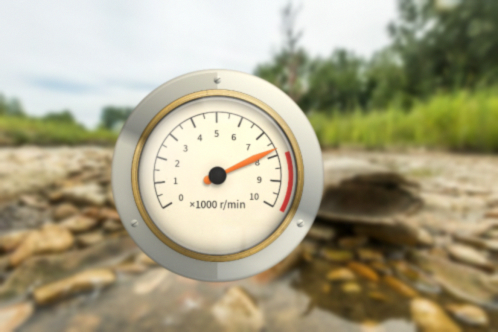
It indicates 7750 rpm
